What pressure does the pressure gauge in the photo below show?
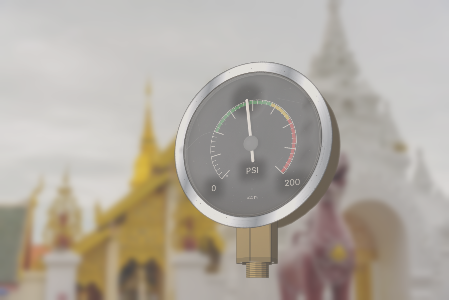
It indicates 95 psi
